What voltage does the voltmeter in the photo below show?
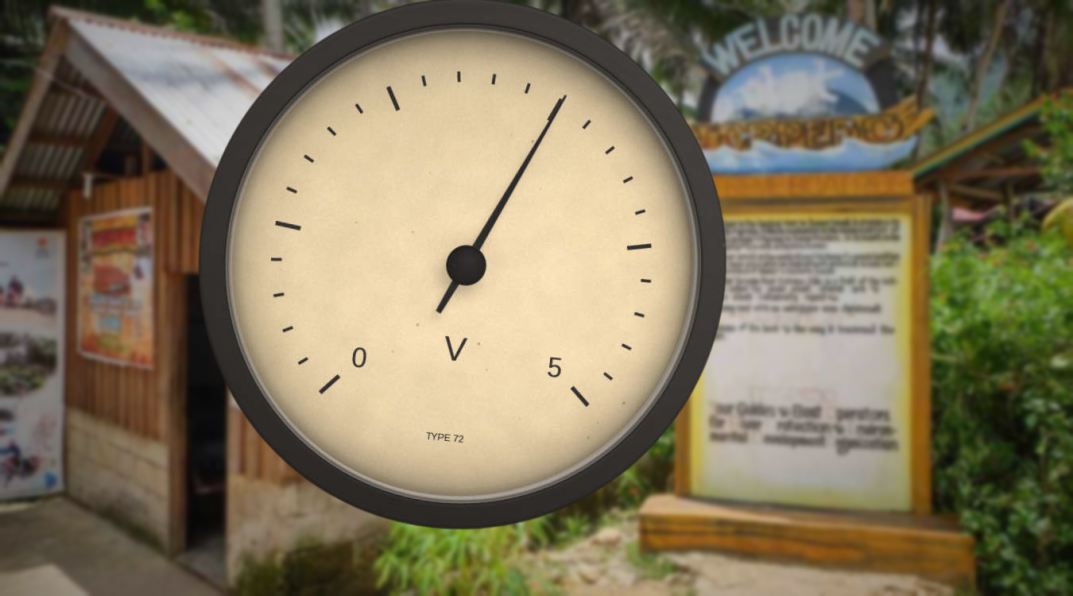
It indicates 3 V
